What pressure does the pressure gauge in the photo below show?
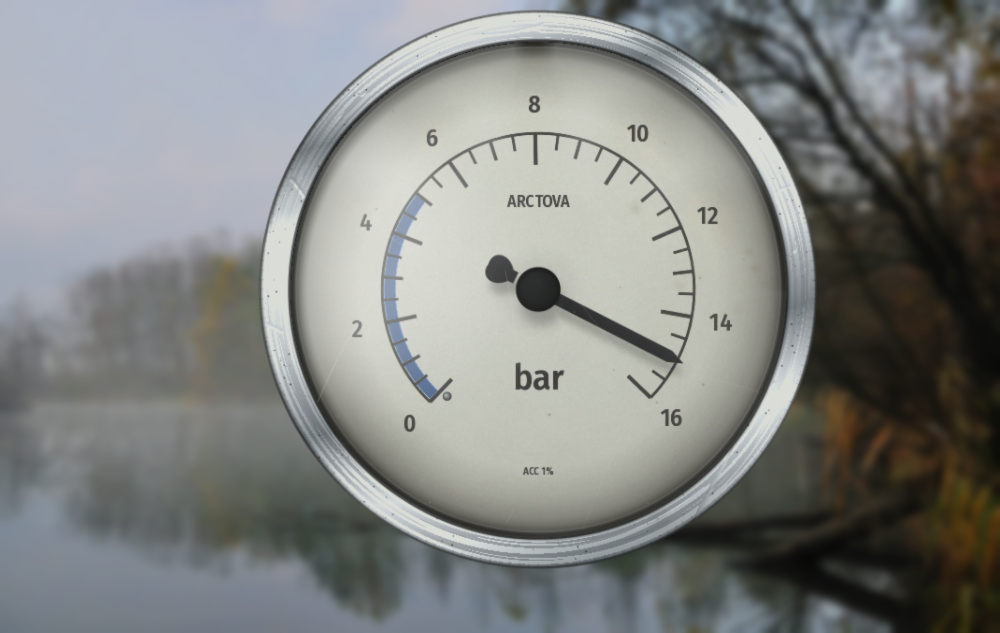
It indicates 15 bar
